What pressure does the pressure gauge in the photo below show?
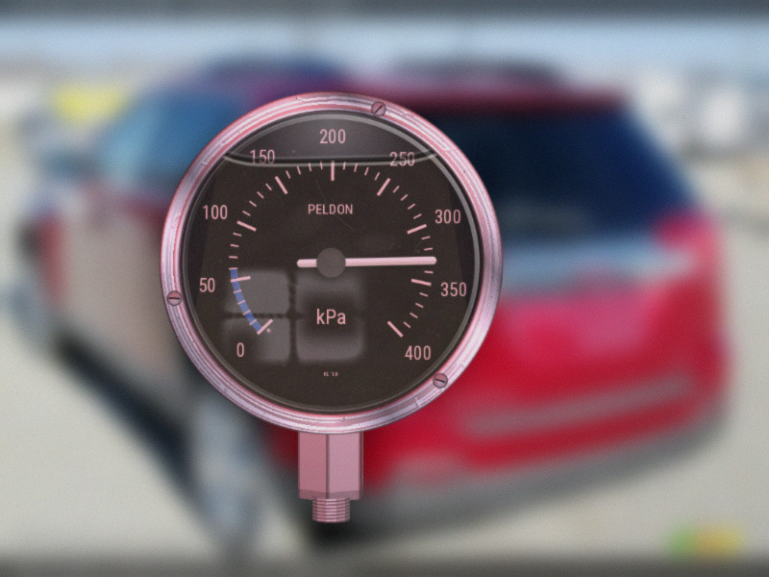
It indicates 330 kPa
